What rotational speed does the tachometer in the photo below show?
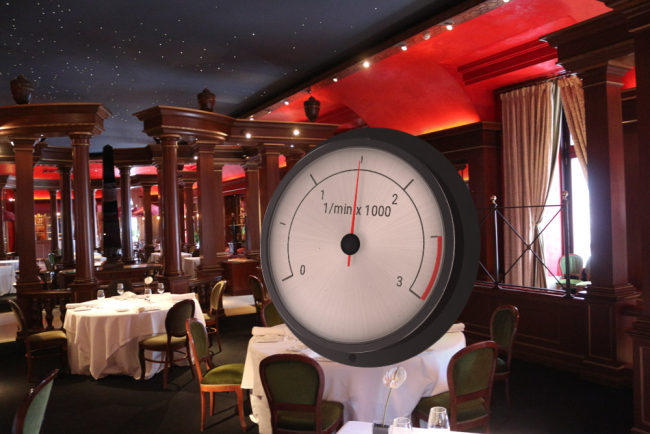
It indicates 1500 rpm
